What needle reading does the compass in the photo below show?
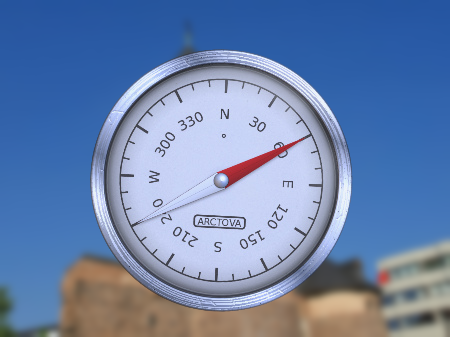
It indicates 60 °
